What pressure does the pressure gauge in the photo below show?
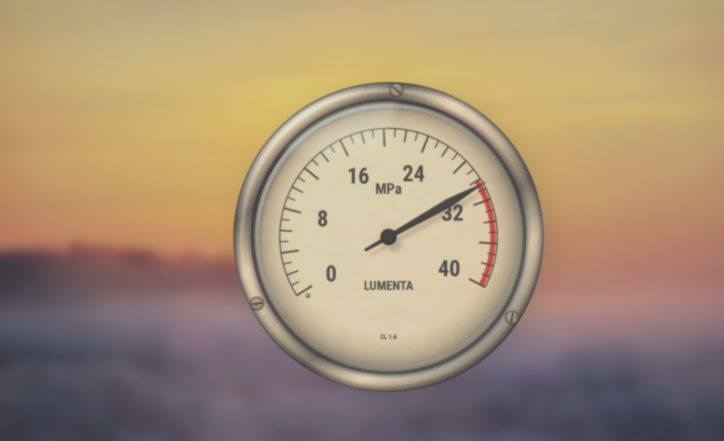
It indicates 30.5 MPa
